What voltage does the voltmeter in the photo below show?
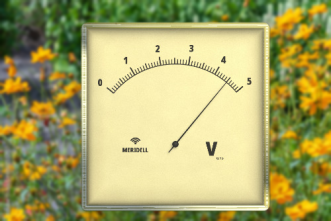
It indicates 4.5 V
